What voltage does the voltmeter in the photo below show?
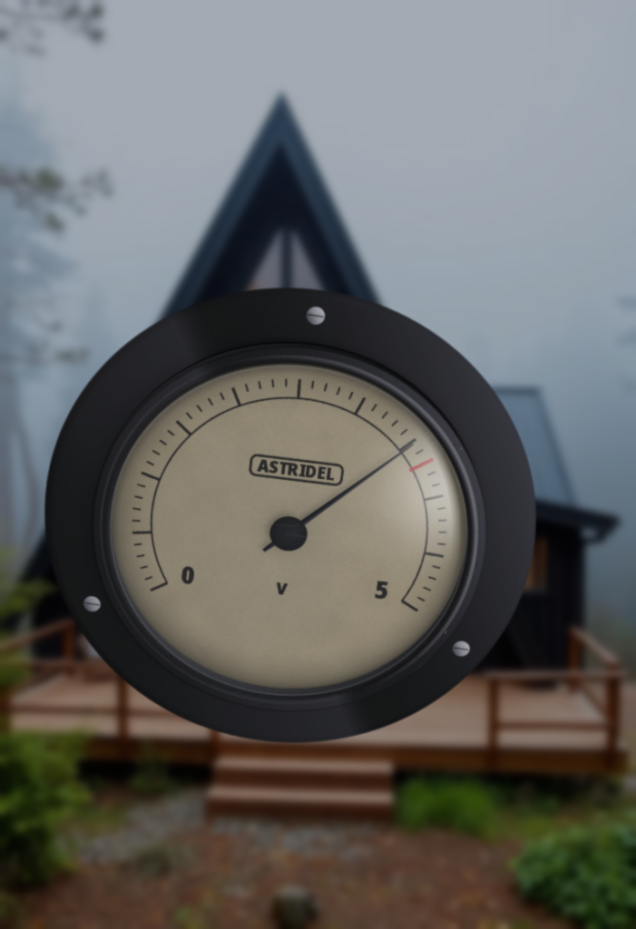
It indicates 3.5 V
